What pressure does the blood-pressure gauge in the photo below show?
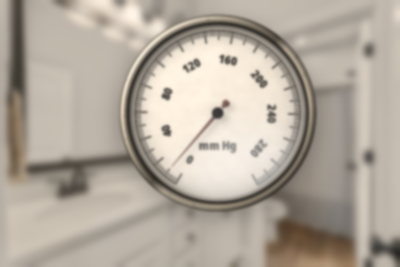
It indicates 10 mmHg
